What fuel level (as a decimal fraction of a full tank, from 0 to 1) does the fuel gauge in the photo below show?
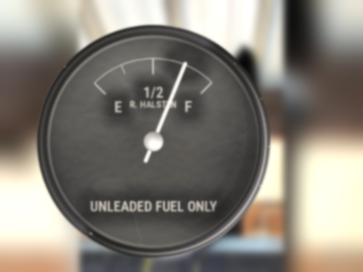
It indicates 0.75
